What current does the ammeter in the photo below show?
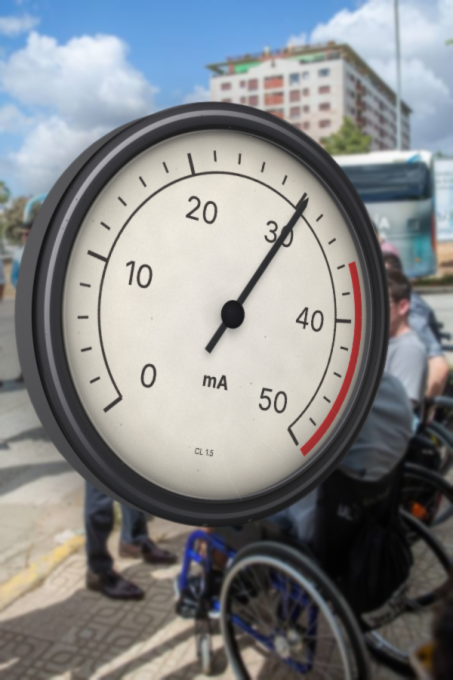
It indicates 30 mA
